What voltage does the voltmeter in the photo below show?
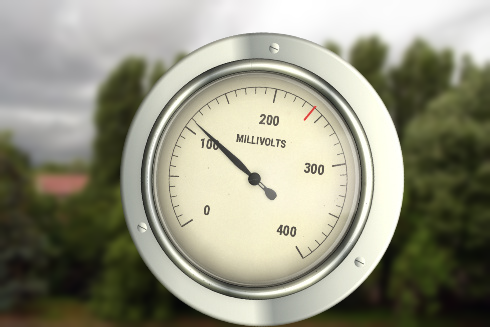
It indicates 110 mV
